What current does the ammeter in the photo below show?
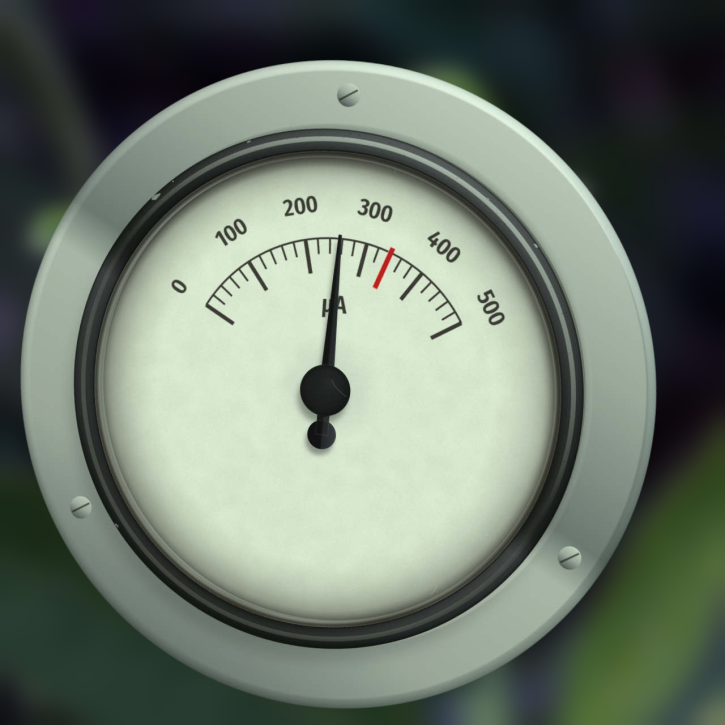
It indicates 260 µA
